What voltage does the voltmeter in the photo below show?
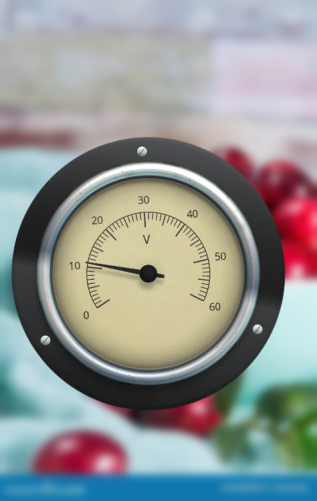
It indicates 11 V
